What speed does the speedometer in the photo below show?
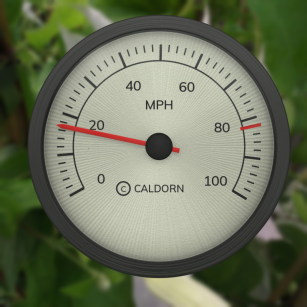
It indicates 17 mph
